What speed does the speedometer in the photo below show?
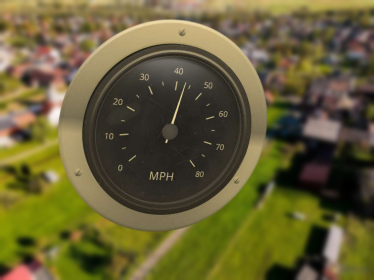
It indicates 42.5 mph
